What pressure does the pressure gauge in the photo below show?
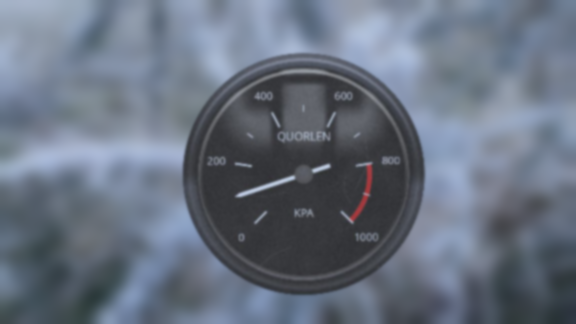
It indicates 100 kPa
